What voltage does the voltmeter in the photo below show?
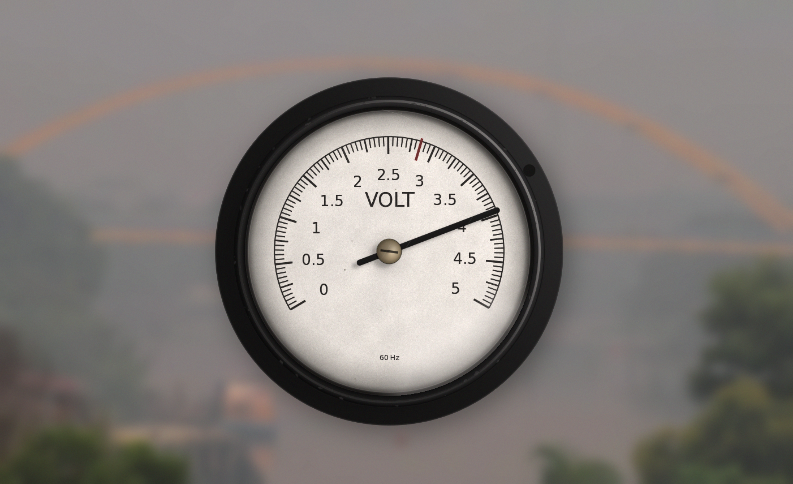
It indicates 3.95 V
